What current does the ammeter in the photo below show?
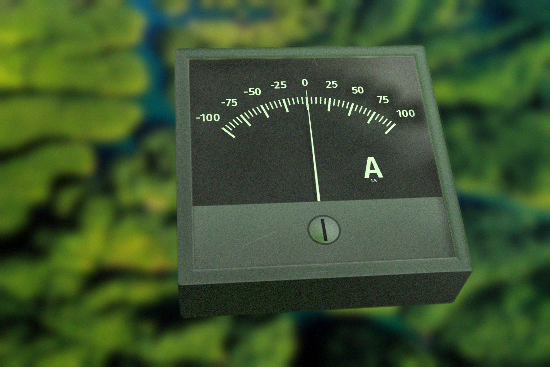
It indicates 0 A
